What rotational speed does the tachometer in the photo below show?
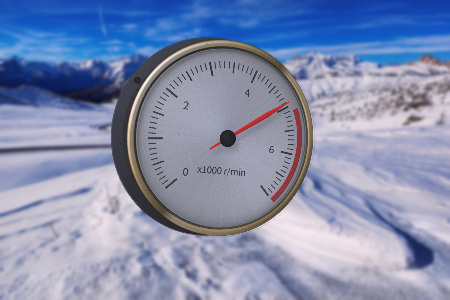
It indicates 4900 rpm
